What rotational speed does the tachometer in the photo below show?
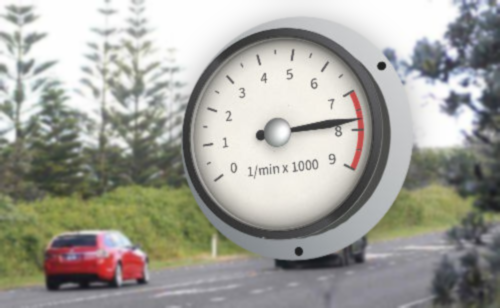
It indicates 7750 rpm
